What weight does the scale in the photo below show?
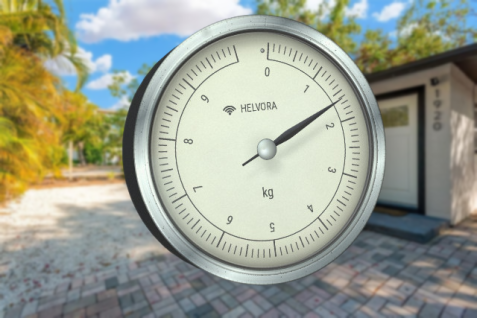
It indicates 1.6 kg
